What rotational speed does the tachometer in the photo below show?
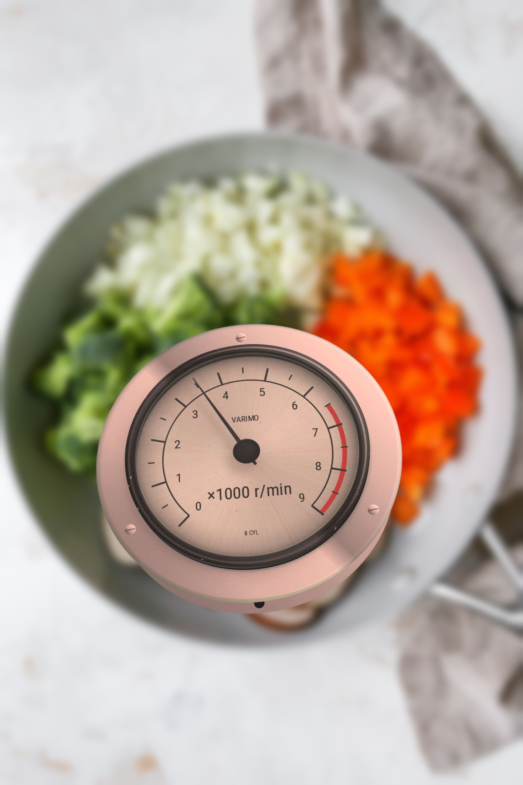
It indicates 3500 rpm
